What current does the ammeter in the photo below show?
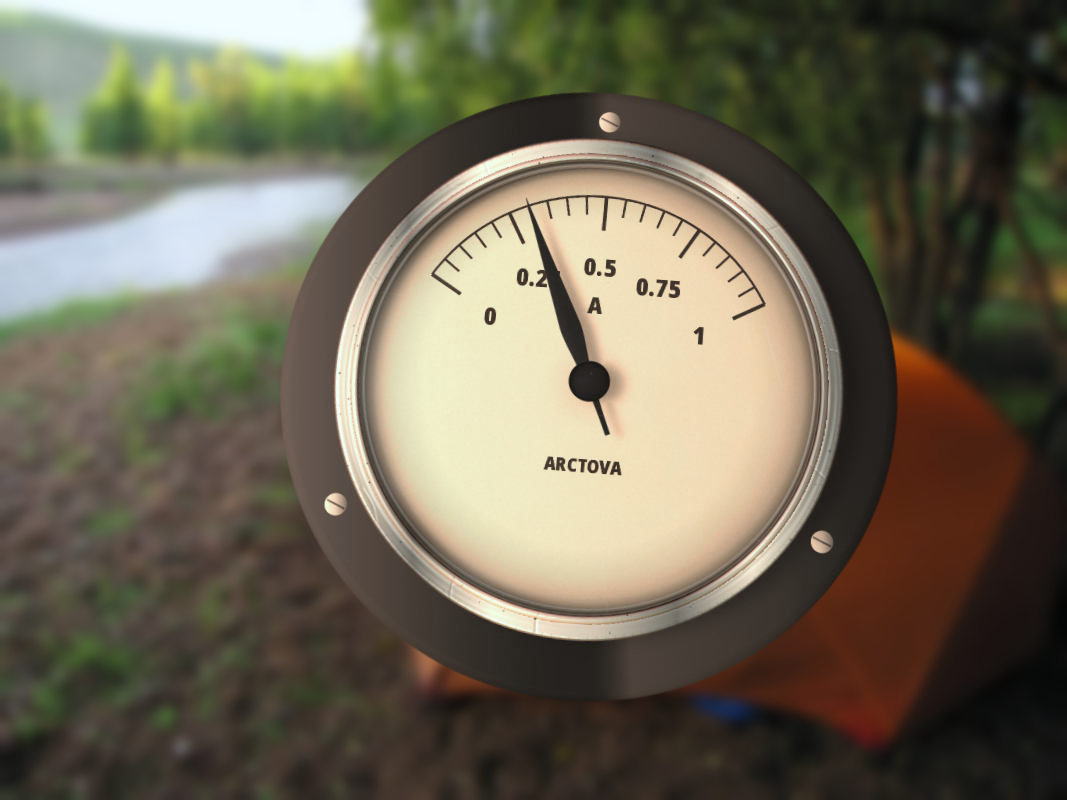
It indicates 0.3 A
